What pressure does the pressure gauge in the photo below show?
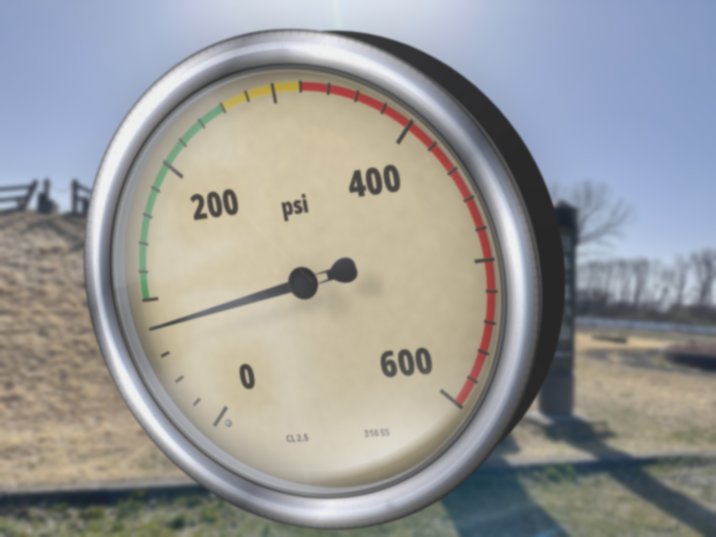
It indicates 80 psi
